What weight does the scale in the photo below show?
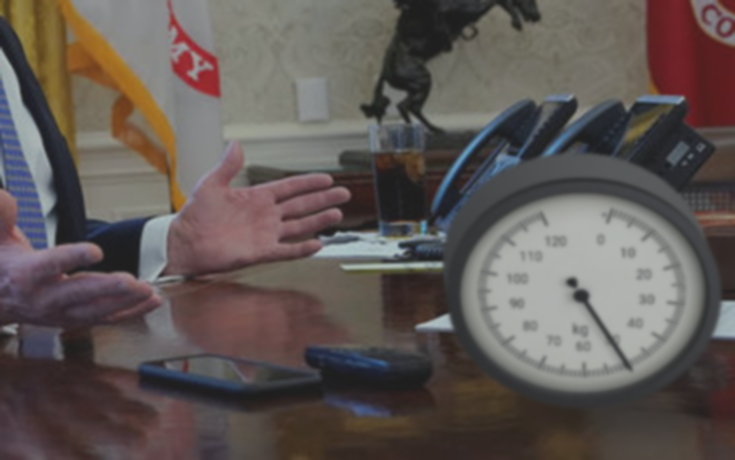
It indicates 50 kg
